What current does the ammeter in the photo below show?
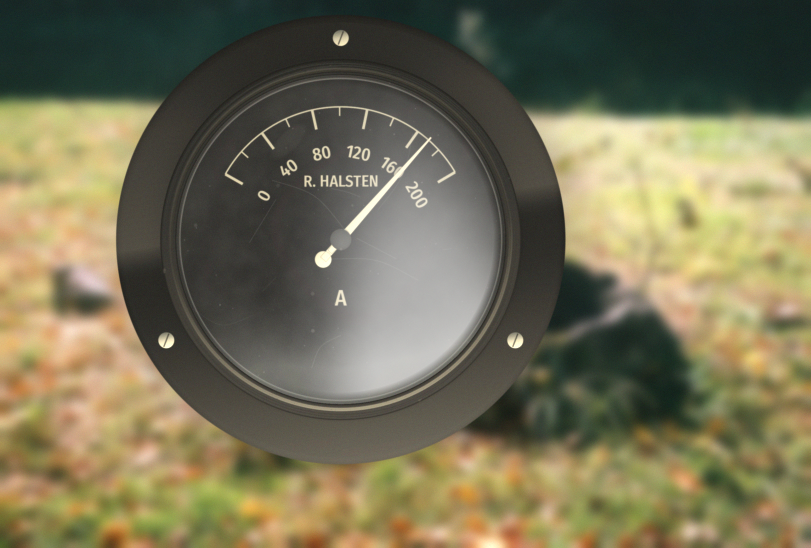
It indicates 170 A
